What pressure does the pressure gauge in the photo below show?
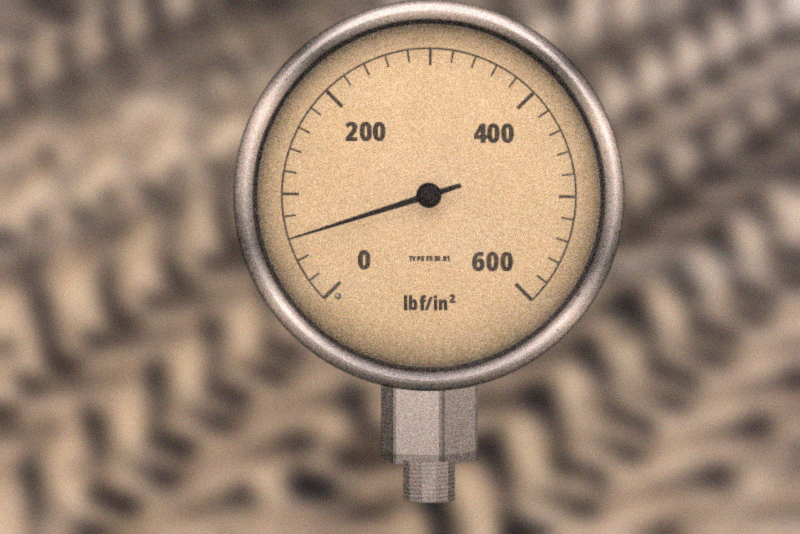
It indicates 60 psi
